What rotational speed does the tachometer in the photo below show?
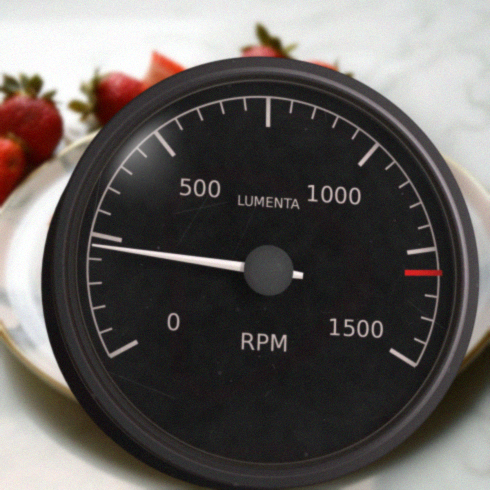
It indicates 225 rpm
